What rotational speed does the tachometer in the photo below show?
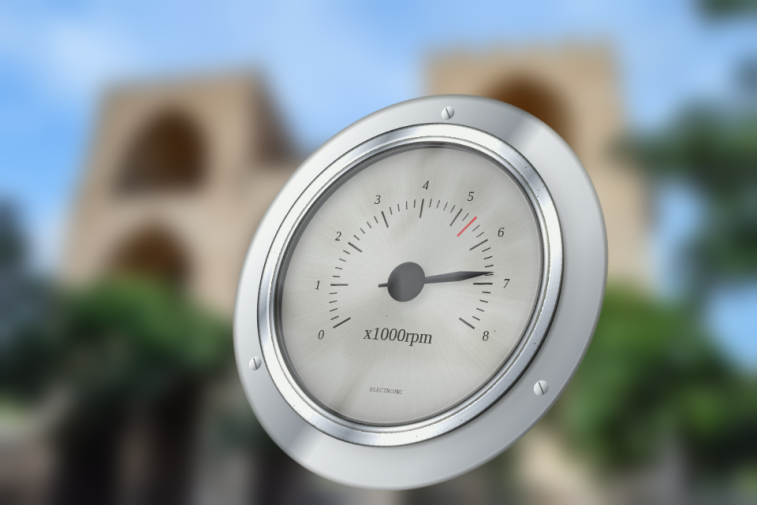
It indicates 6800 rpm
